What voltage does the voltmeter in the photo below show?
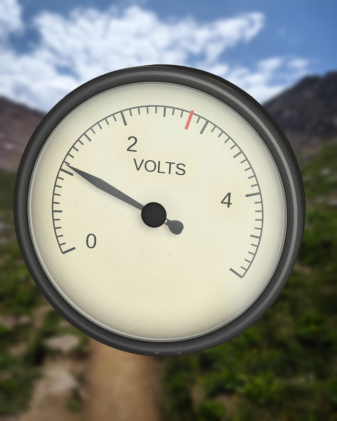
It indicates 1.1 V
